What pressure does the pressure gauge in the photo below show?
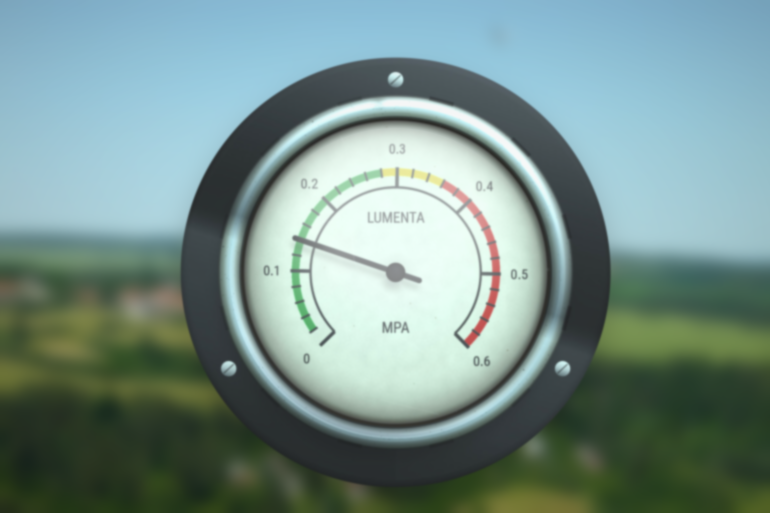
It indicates 0.14 MPa
